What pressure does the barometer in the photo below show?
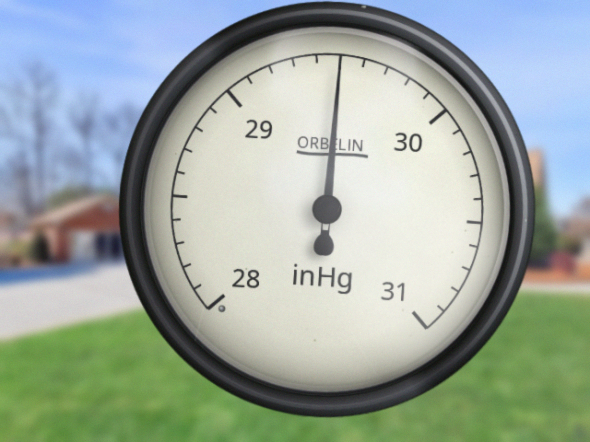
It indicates 29.5 inHg
